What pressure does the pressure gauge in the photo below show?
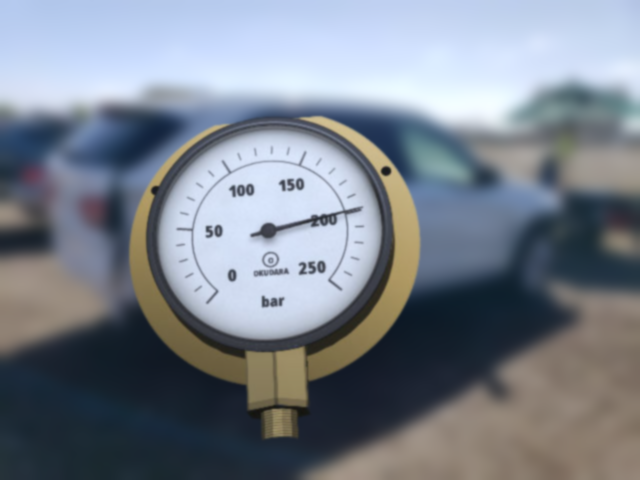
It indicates 200 bar
